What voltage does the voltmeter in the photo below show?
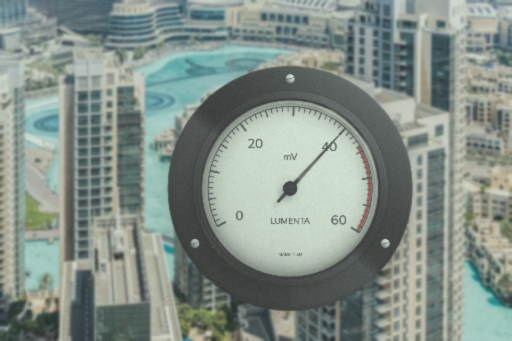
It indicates 40 mV
